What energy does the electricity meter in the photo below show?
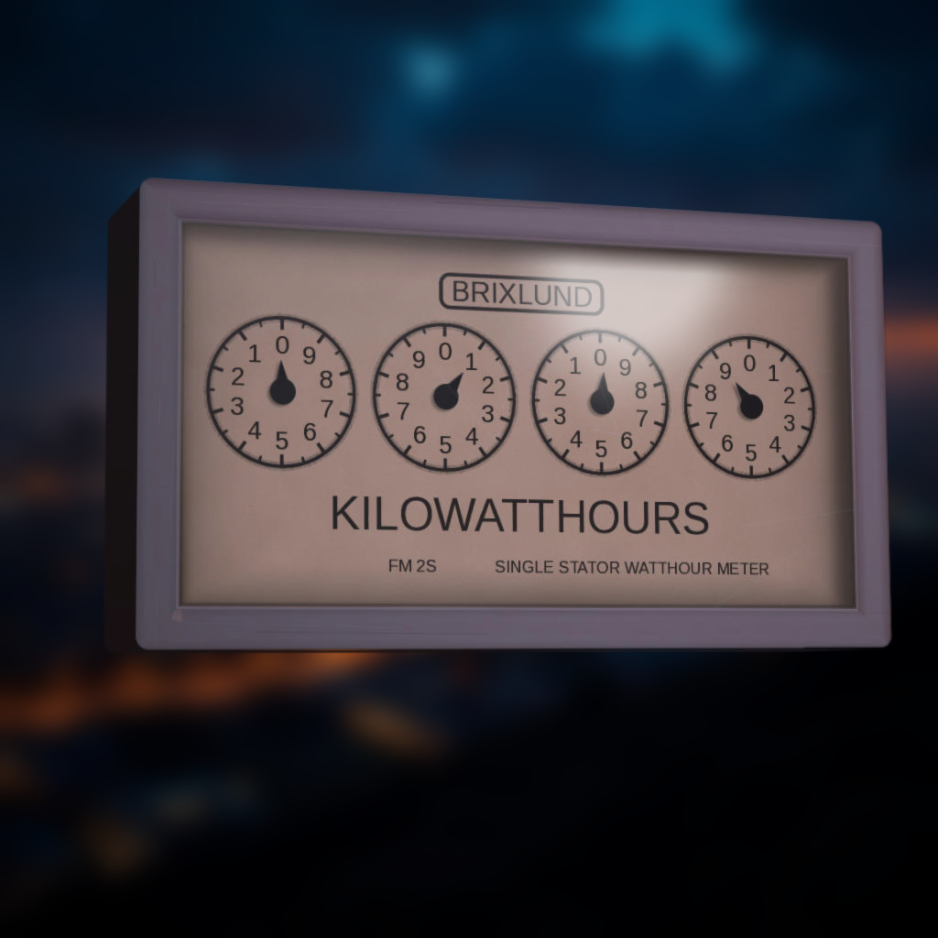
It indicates 99 kWh
